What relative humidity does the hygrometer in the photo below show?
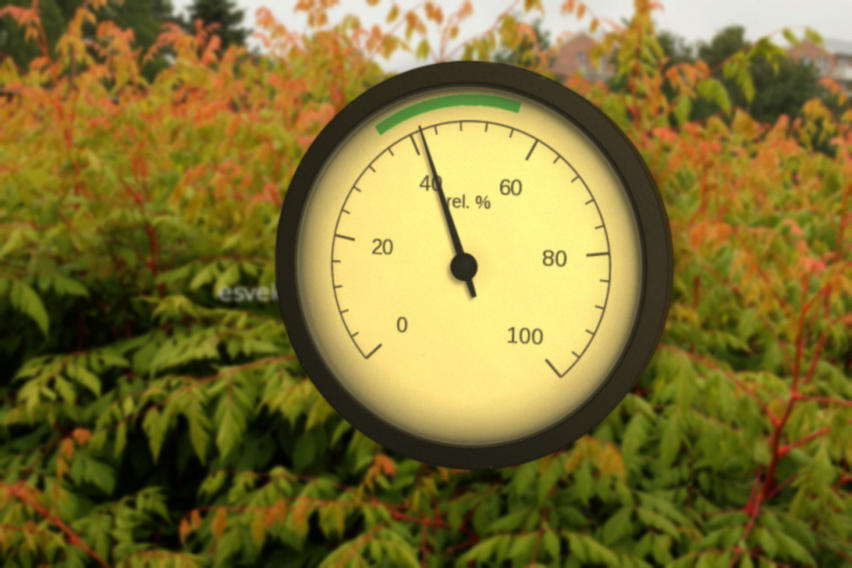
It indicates 42 %
